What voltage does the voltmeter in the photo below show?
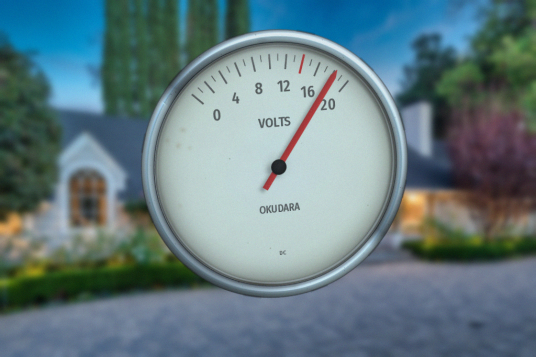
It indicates 18 V
